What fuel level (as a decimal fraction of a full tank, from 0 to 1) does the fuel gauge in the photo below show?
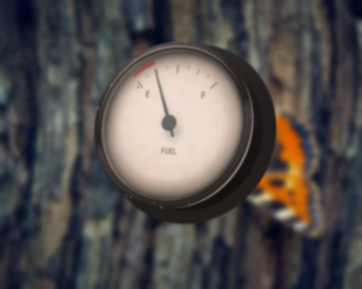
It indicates 0.25
